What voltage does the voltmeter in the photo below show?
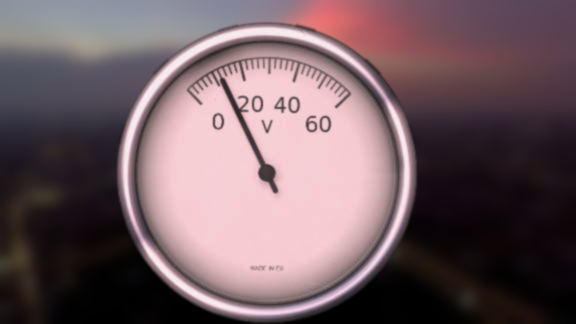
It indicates 12 V
